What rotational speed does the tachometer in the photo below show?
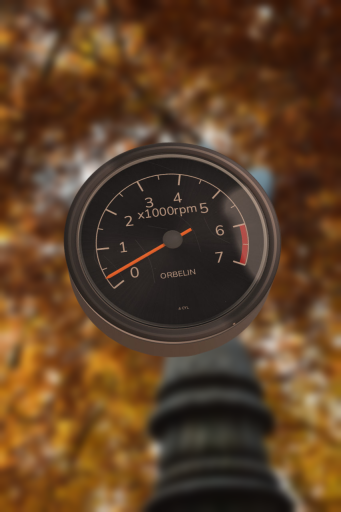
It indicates 250 rpm
